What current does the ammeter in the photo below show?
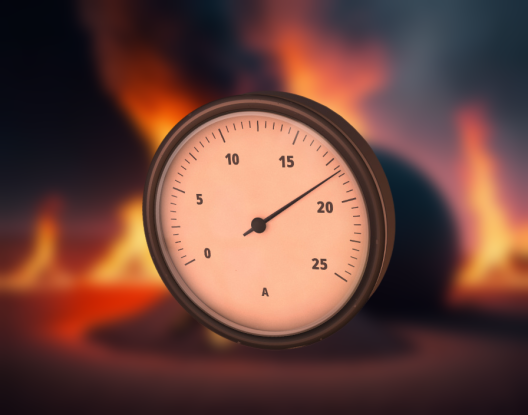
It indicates 18.25 A
